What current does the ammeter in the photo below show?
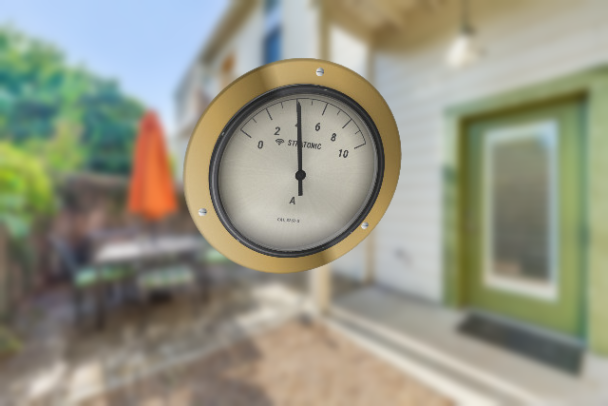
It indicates 4 A
